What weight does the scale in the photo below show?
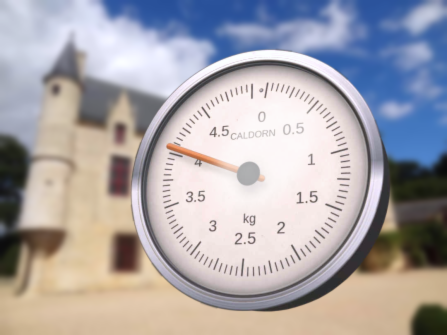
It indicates 4.05 kg
